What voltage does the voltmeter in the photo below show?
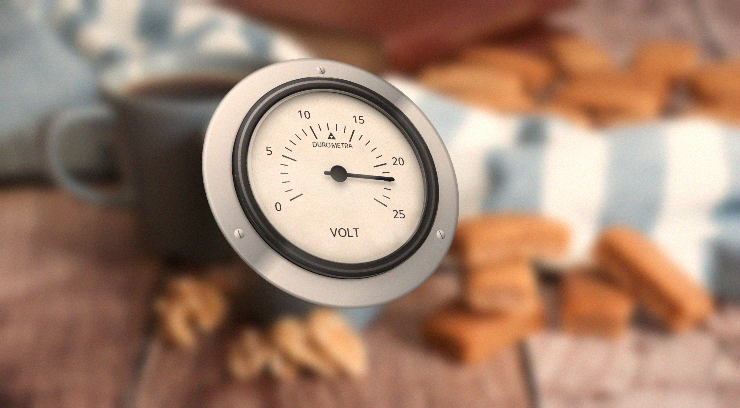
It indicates 22 V
